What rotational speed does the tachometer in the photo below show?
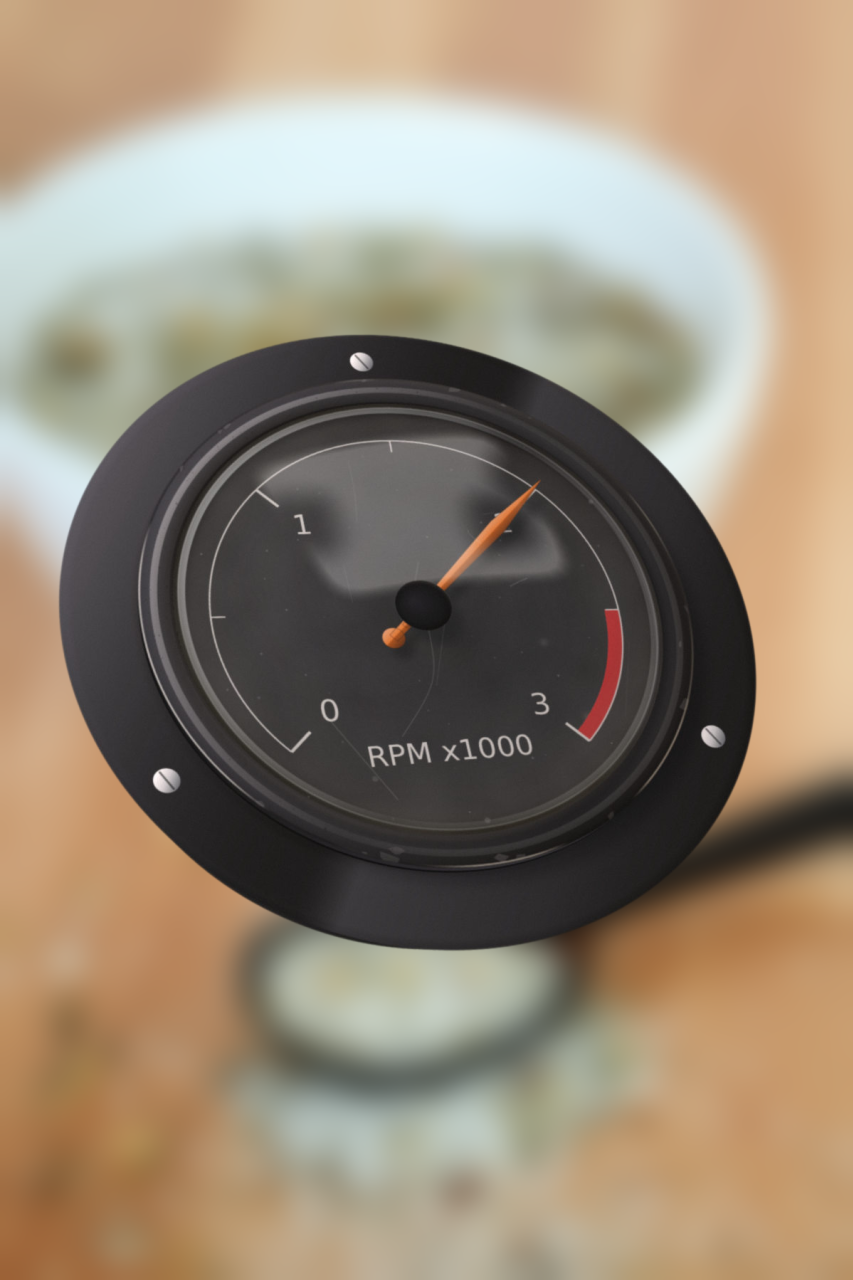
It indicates 2000 rpm
